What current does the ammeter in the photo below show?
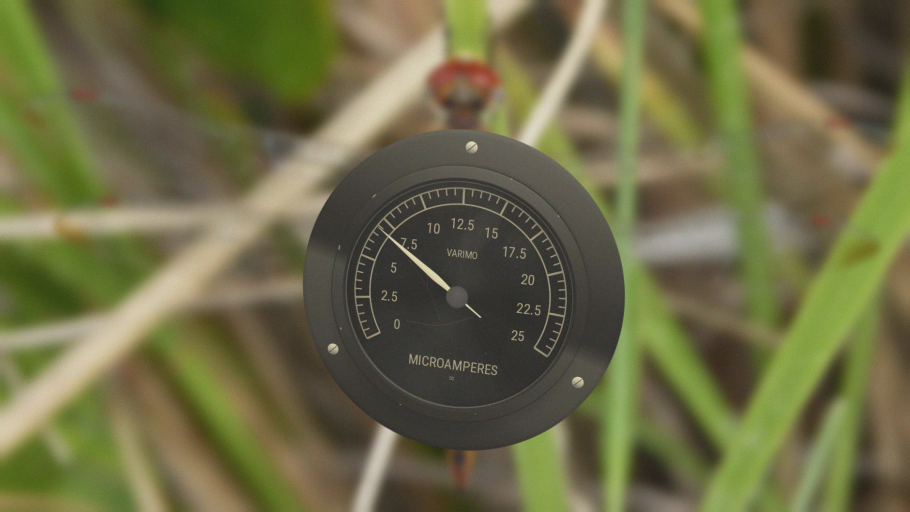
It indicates 7 µA
